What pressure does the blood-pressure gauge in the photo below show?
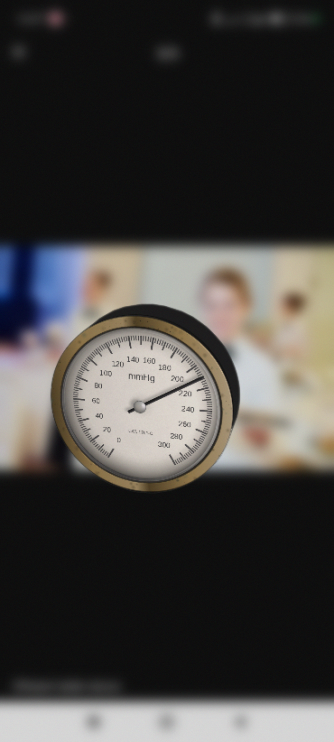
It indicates 210 mmHg
